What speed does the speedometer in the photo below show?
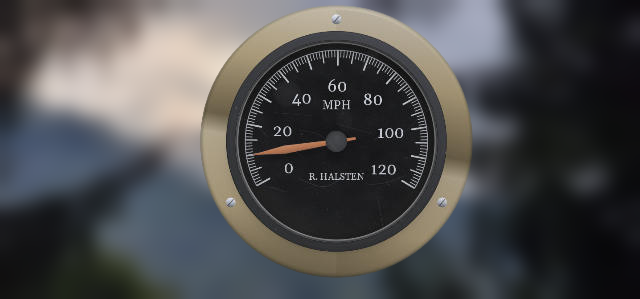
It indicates 10 mph
